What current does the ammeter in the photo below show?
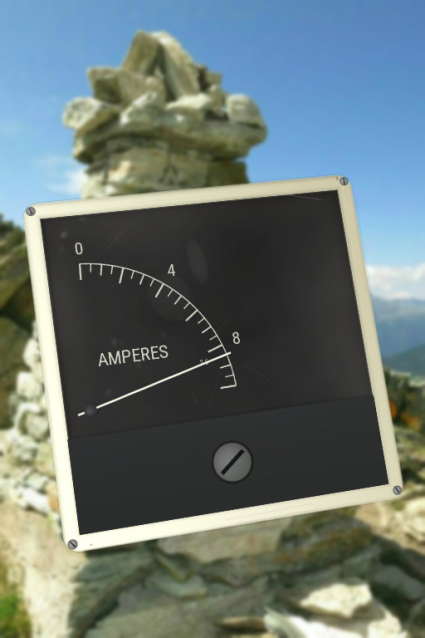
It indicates 8.5 A
